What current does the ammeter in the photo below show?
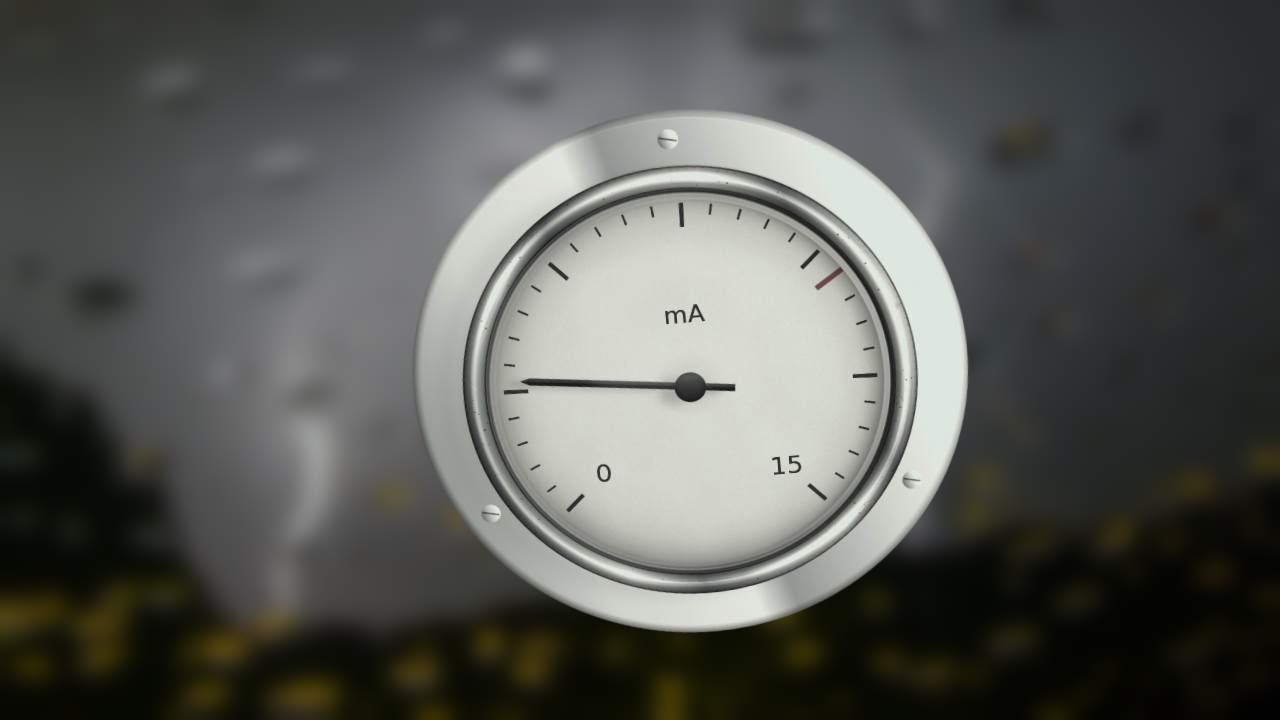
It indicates 2.75 mA
